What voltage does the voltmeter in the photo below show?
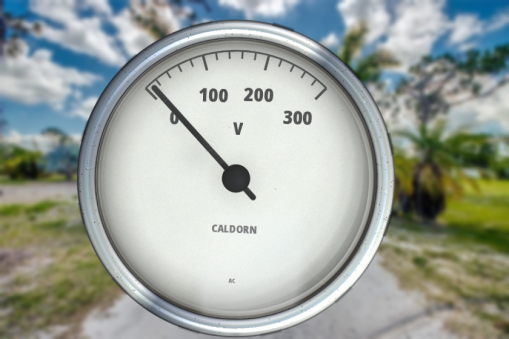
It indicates 10 V
